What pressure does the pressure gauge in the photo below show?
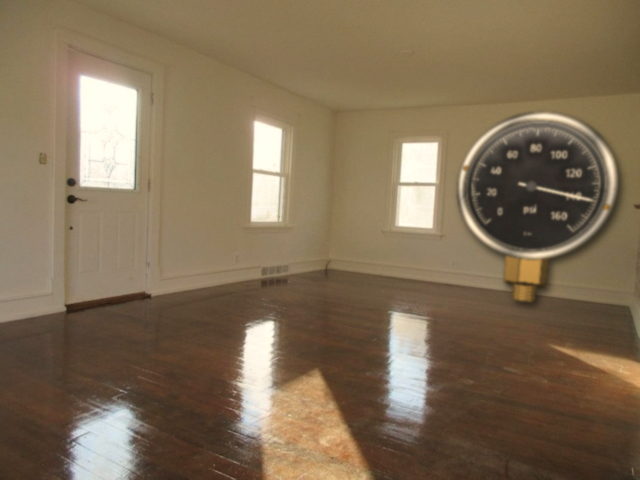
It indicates 140 psi
